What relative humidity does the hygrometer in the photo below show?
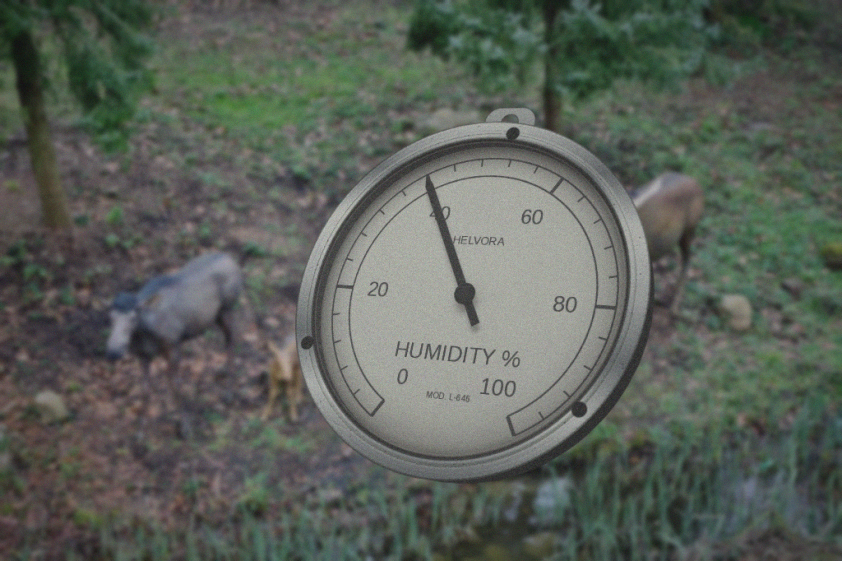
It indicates 40 %
